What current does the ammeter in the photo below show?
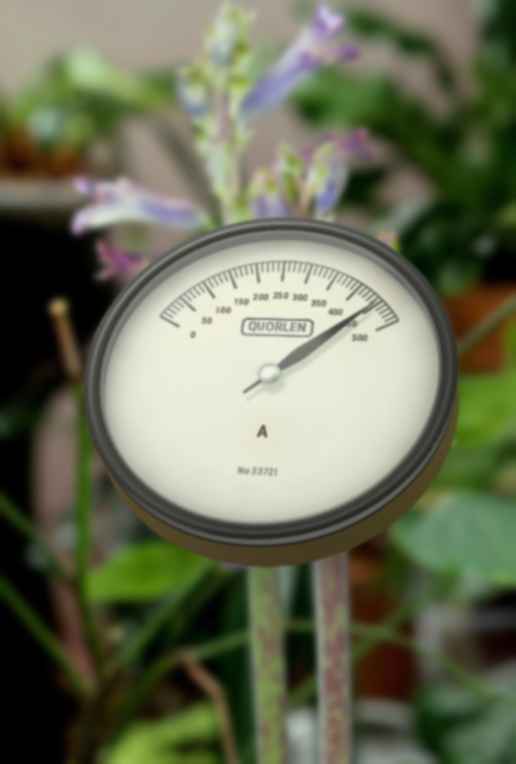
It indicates 450 A
